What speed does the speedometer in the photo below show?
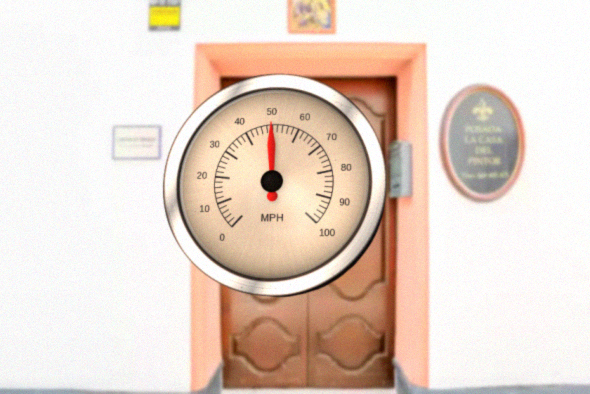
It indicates 50 mph
